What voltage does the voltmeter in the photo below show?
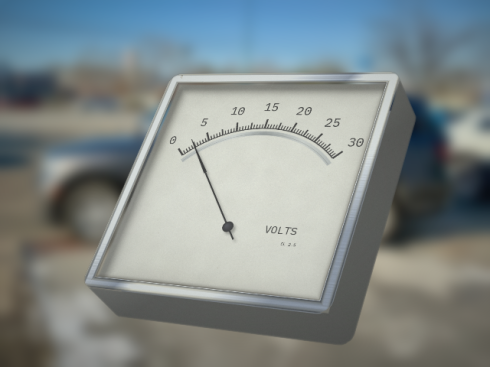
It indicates 2.5 V
